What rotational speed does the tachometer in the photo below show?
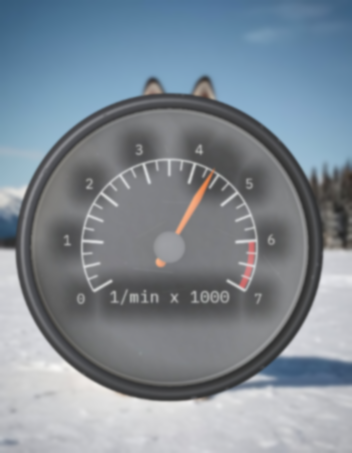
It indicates 4375 rpm
